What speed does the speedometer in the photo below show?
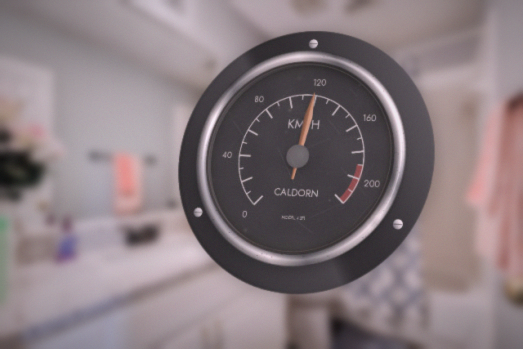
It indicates 120 km/h
